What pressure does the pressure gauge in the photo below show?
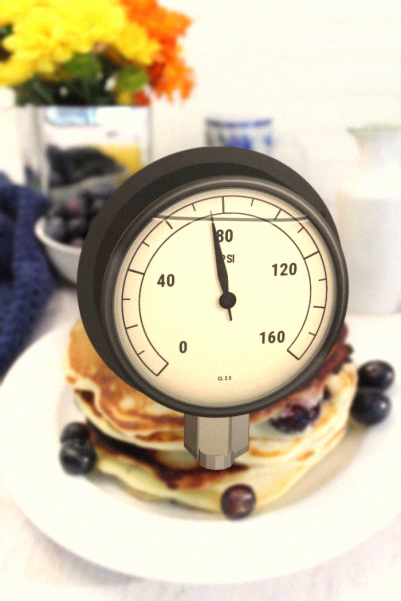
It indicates 75 psi
